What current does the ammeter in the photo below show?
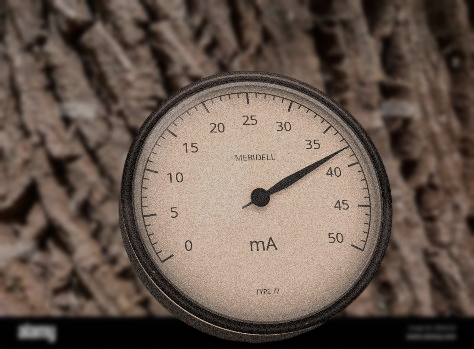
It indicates 38 mA
